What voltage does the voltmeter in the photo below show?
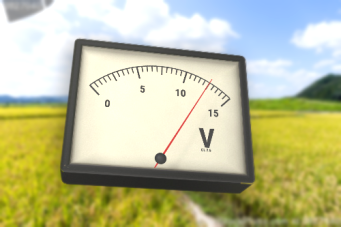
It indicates 12.5 V
